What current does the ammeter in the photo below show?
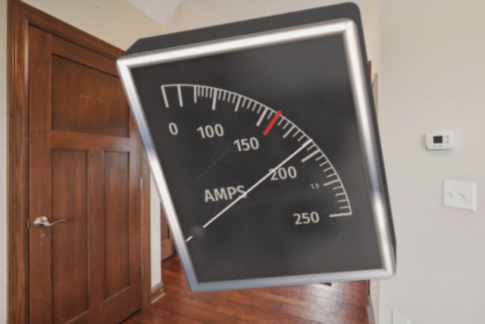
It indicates 190 A
